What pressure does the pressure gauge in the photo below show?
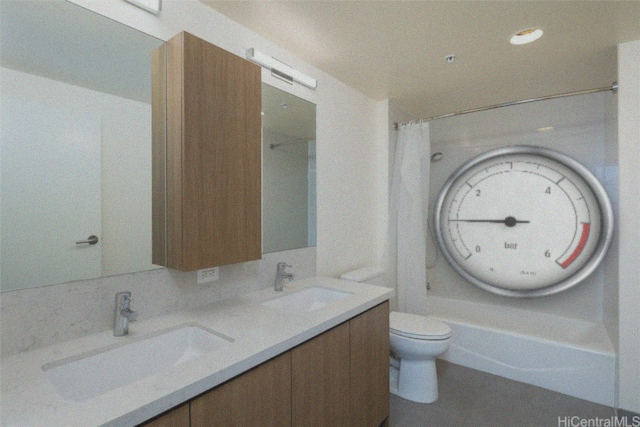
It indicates 1 bar
